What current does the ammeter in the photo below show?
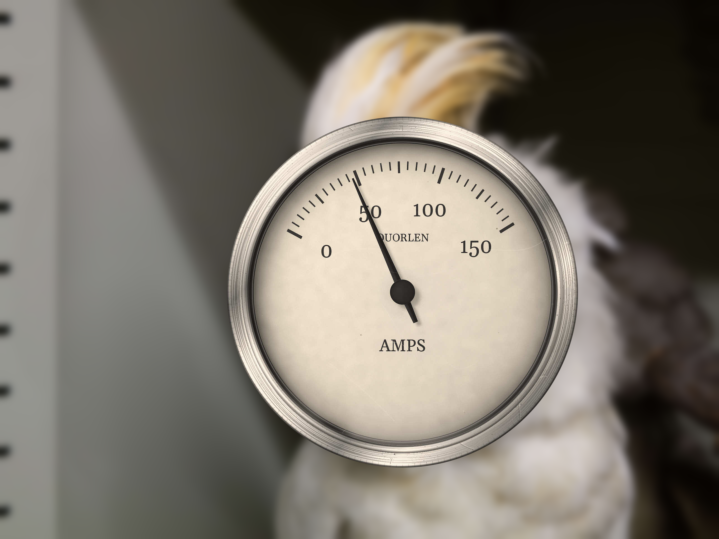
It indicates 47.5 A
